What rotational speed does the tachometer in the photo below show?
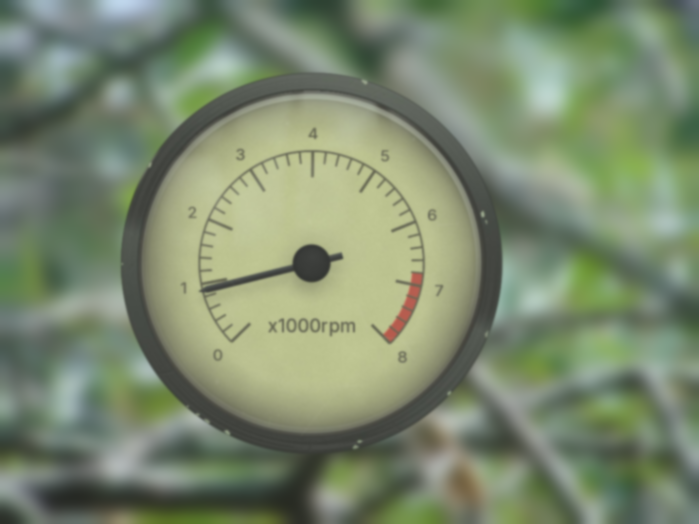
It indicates 900 rpm
